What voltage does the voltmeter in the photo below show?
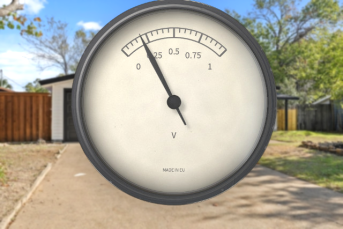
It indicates 0.2 V
